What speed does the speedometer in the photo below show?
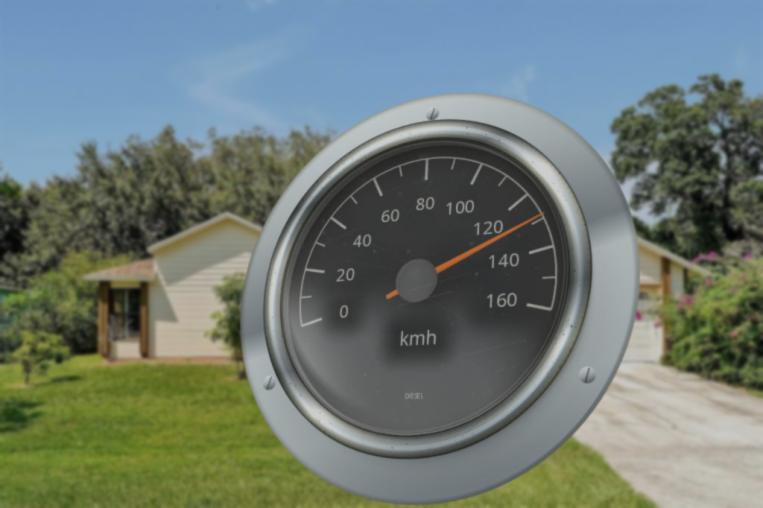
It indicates 130 km/h
